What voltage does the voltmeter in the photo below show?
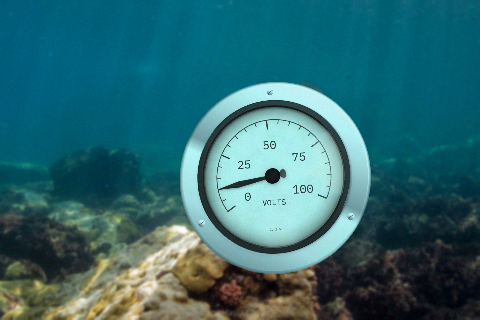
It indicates 10 V
